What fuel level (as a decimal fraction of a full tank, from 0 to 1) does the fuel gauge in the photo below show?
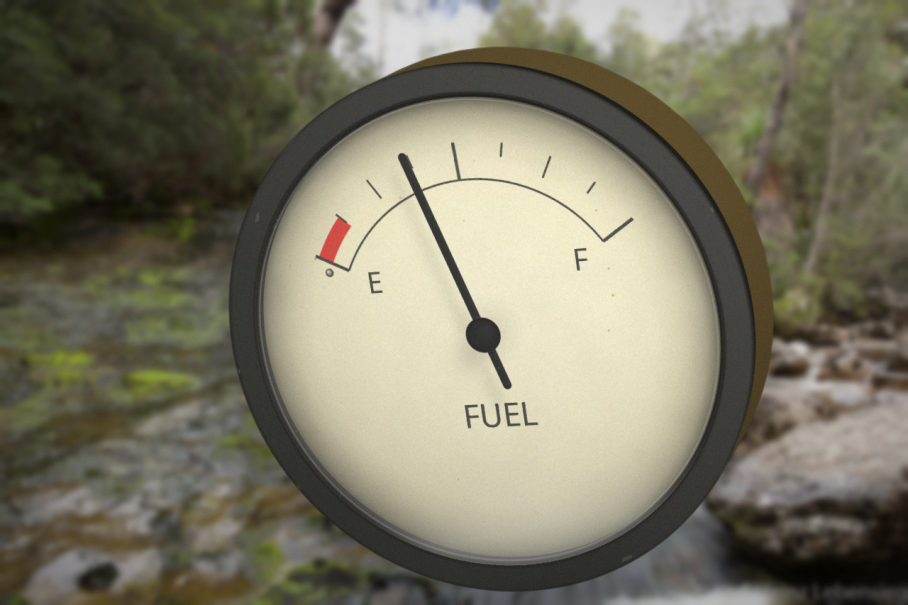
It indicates 0.375
